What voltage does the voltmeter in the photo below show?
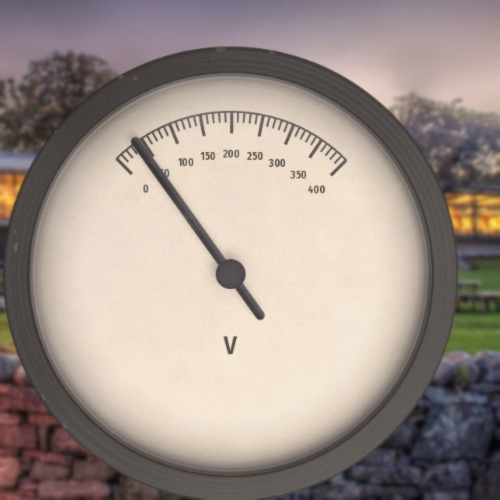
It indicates 40 V
